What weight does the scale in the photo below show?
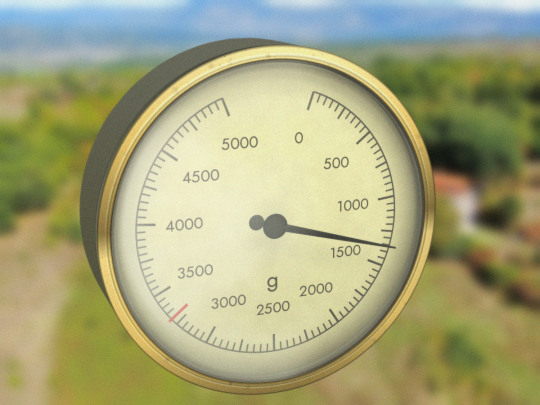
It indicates 1350 g
